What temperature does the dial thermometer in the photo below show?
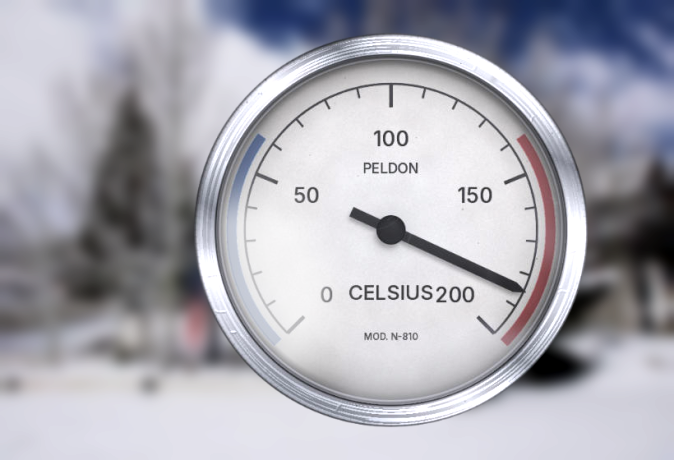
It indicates 185 °C
